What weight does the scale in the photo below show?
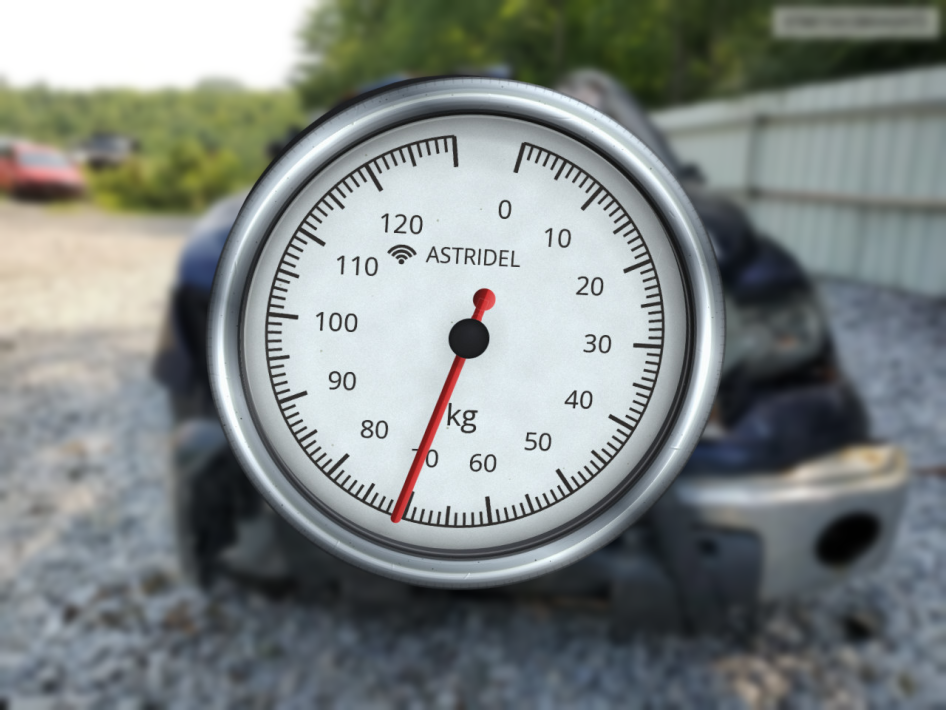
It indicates 71 kg
